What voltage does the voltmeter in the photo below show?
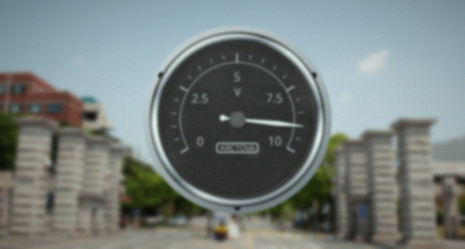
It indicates 9 V
